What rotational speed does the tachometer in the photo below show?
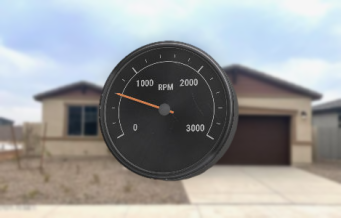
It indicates 600 rpm
